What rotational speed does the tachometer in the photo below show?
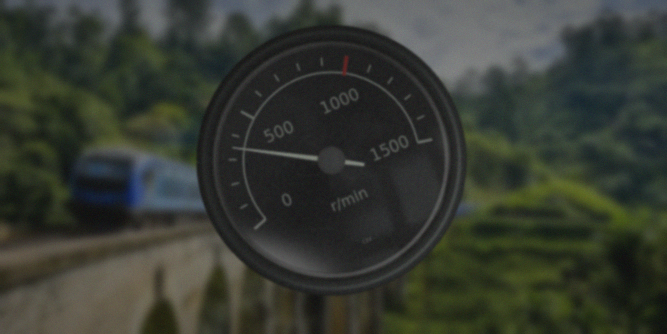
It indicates 350 rpm
